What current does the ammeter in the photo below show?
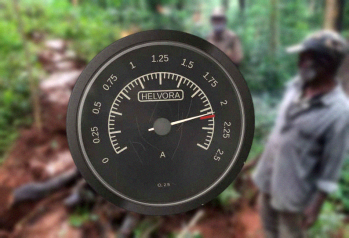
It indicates 2.05 A
